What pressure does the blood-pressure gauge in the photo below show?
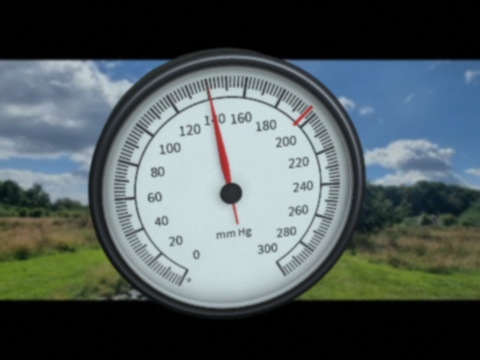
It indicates 140 mmHg
